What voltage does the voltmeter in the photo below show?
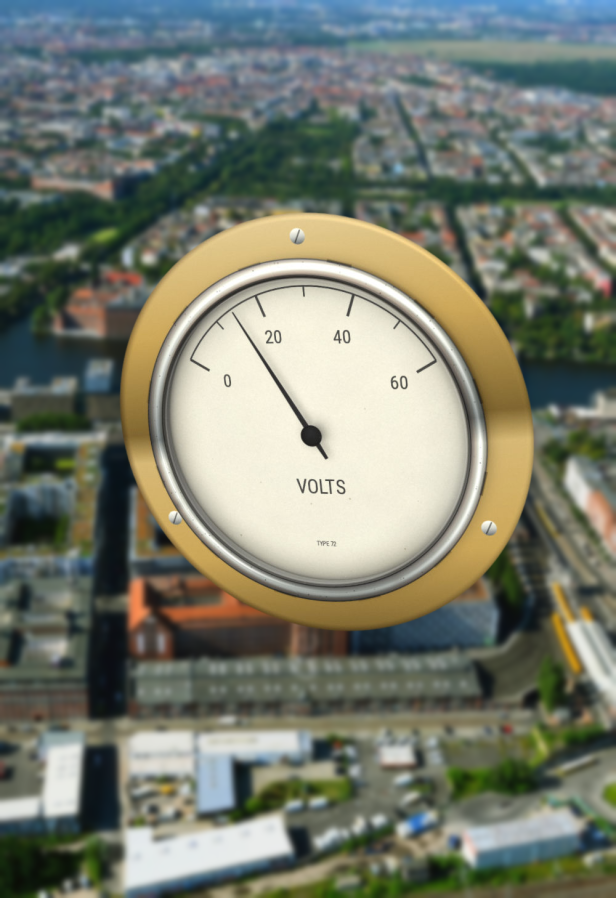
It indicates 15 V
